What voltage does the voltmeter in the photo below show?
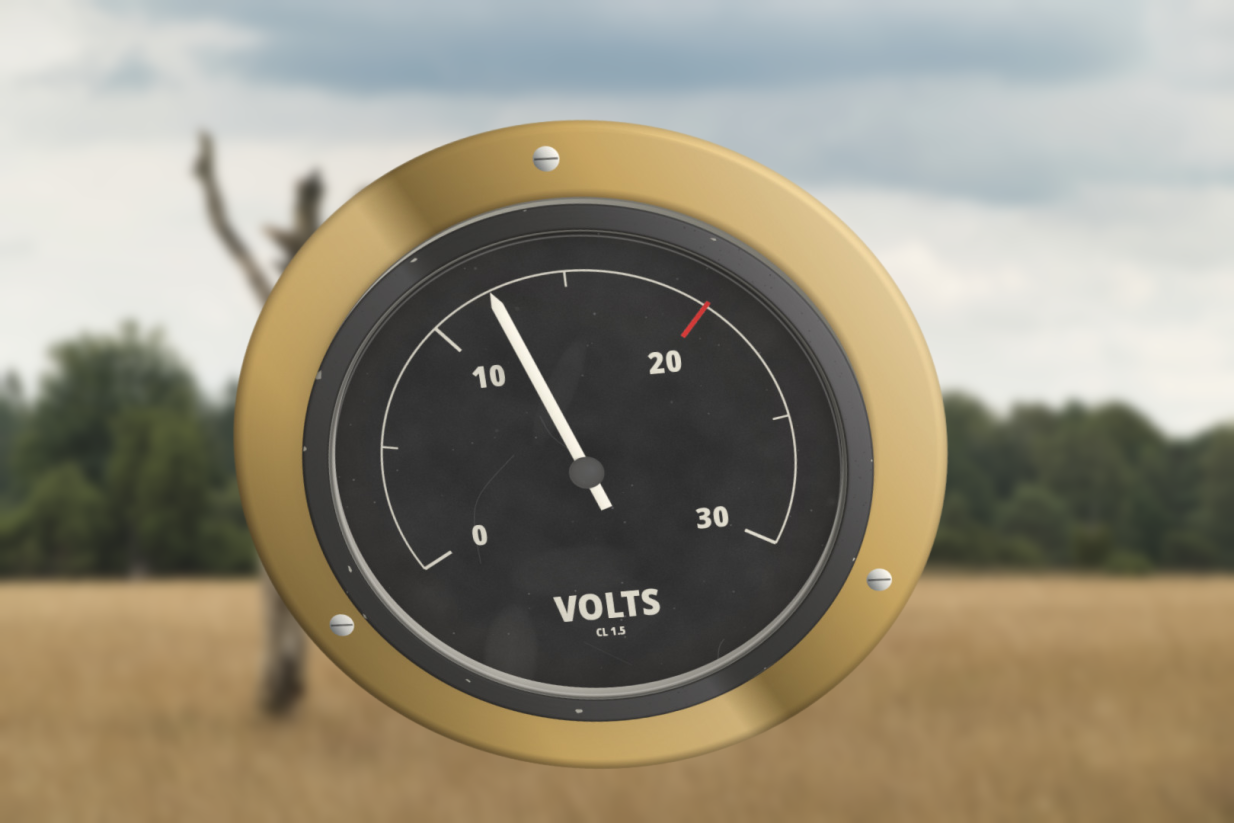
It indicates 12.5 V
